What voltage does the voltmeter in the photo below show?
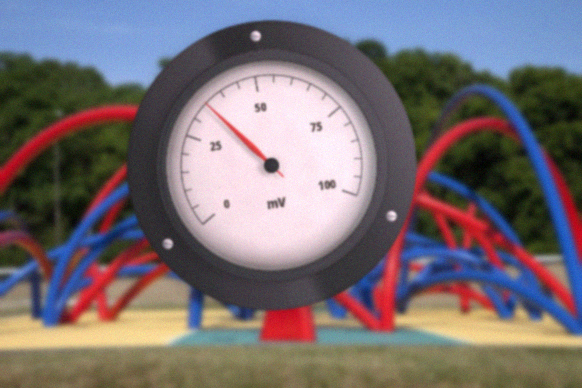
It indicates 35 mV
